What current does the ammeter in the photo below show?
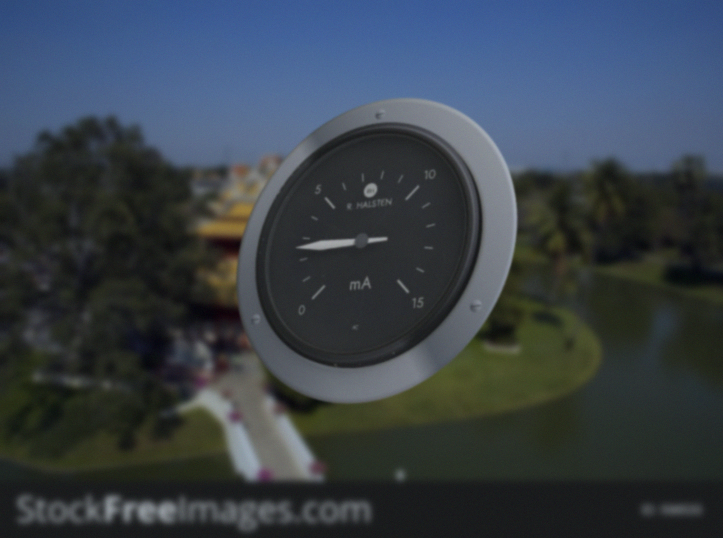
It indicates 2.5 mA
